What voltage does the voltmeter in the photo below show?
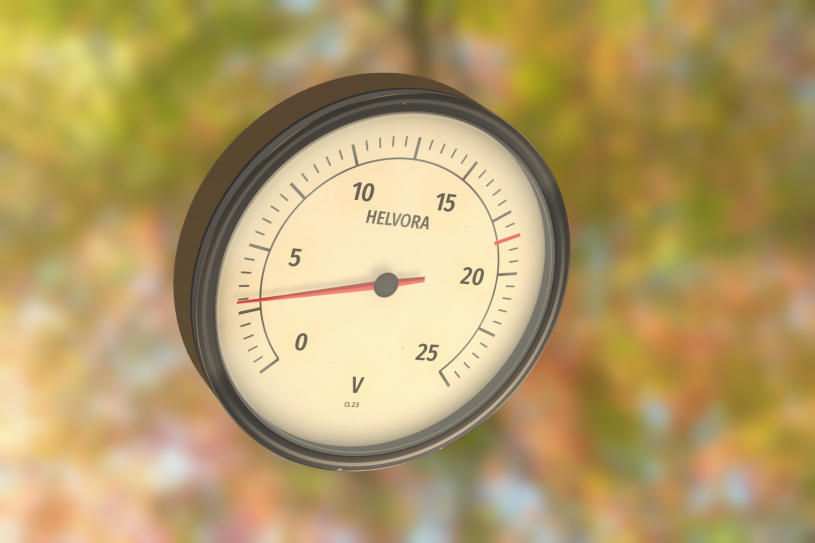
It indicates 3 V
